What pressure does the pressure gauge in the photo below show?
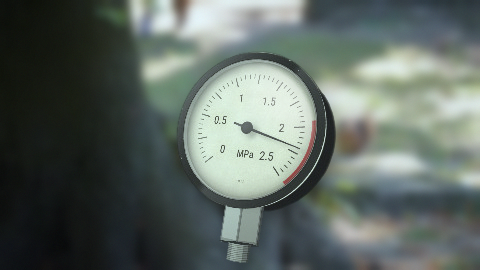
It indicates 2.2 MPa
